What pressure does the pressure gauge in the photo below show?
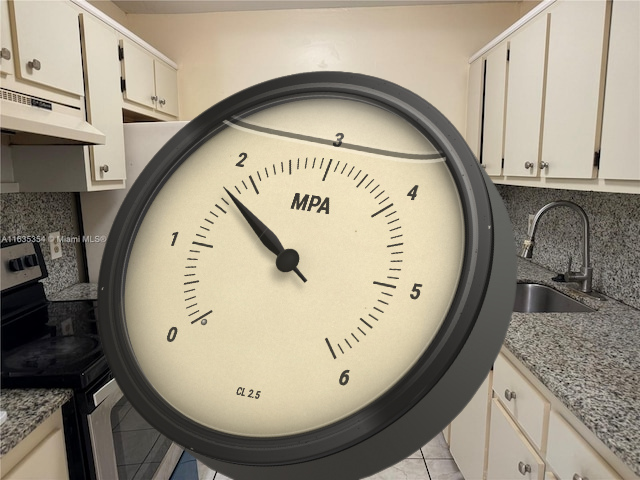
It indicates 1.7 MPa
